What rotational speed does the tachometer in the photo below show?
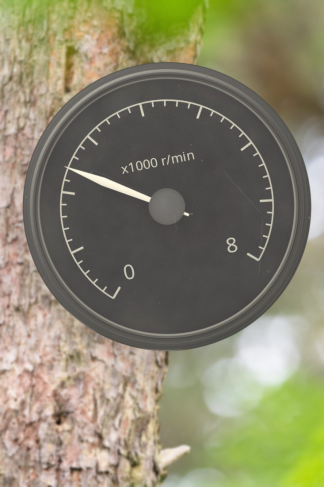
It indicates 2400 rpm
